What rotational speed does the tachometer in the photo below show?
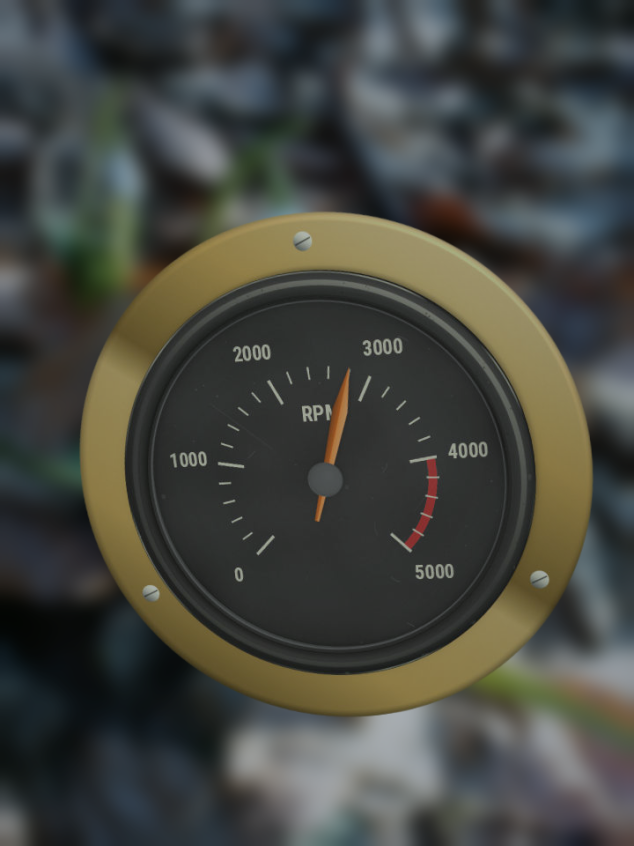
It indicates 2800 rpm
